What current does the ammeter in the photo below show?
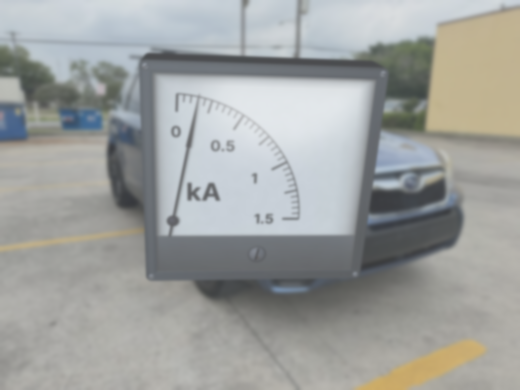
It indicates 0.15 kA
